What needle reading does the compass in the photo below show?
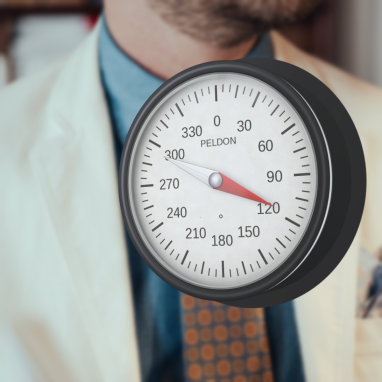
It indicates 115 °
